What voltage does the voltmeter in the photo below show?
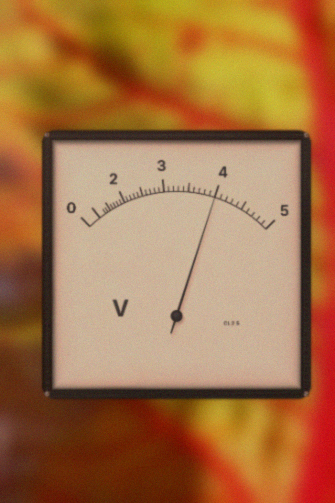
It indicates 4 V
